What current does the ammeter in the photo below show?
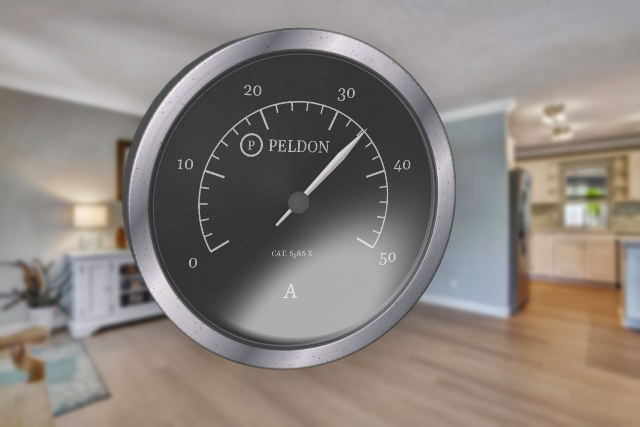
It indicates 34 A
